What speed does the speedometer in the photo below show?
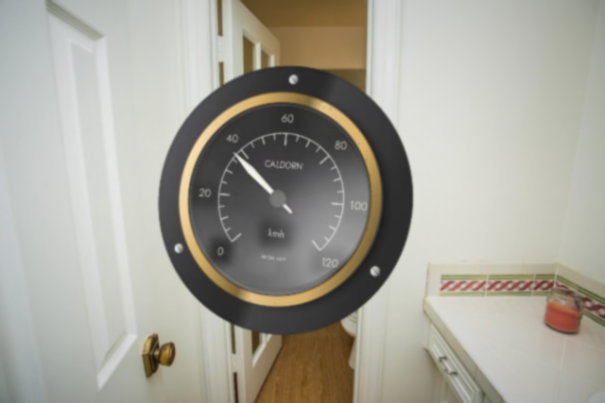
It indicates 37.5 km/h
